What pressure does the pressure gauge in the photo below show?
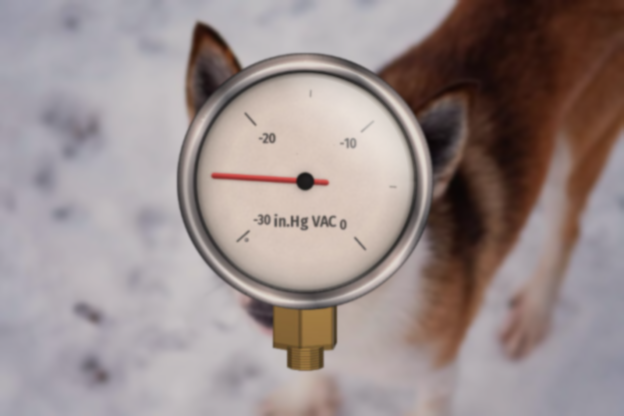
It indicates -25 inHg
